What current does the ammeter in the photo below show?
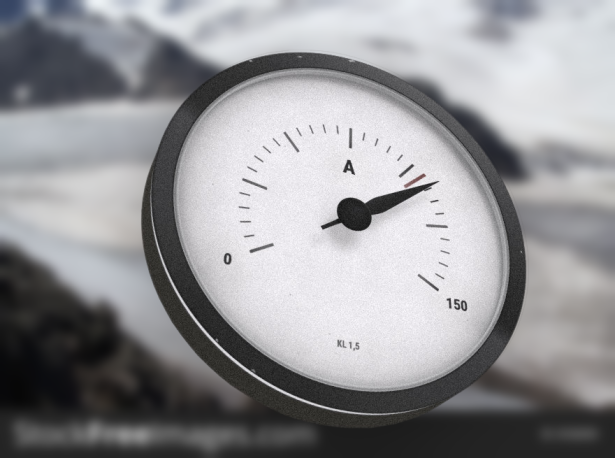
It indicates 110 A
